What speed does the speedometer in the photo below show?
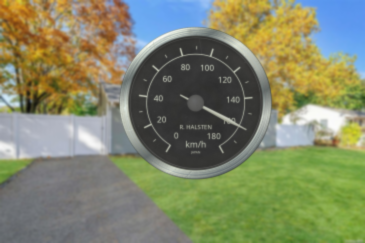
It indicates 160 km/h
